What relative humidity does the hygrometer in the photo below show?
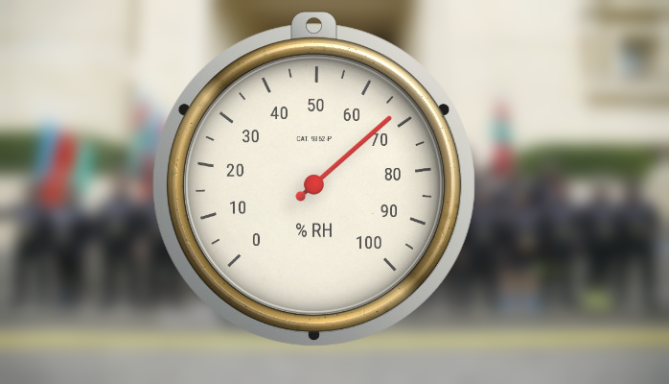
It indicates 67.5 %
